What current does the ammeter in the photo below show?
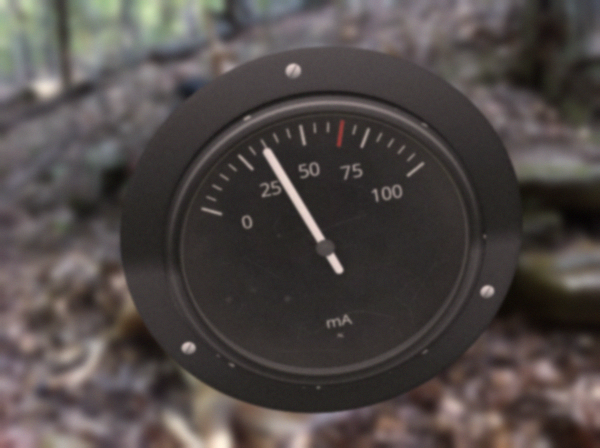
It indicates 35 mA
